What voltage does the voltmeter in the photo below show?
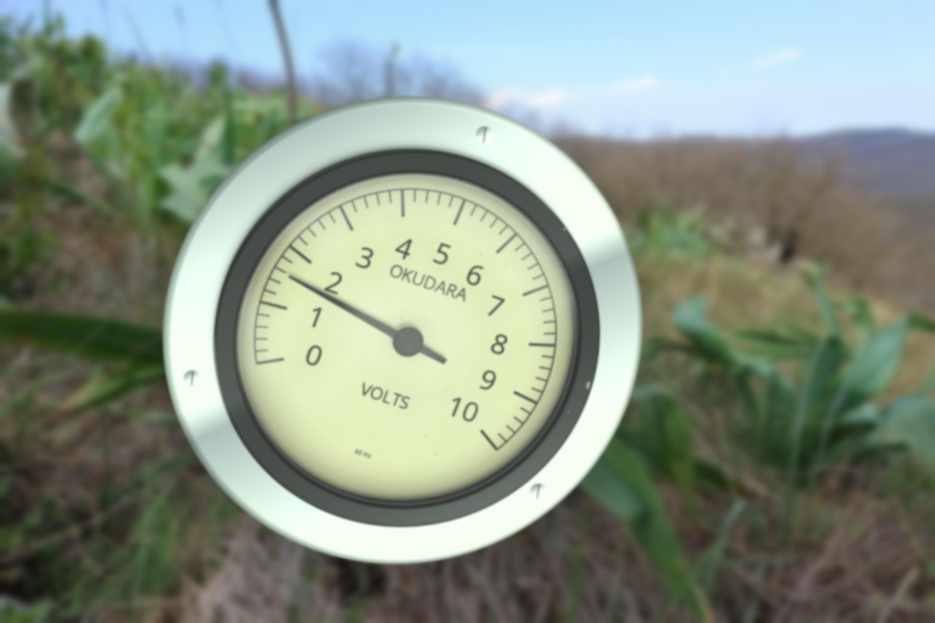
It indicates 1.6 V
